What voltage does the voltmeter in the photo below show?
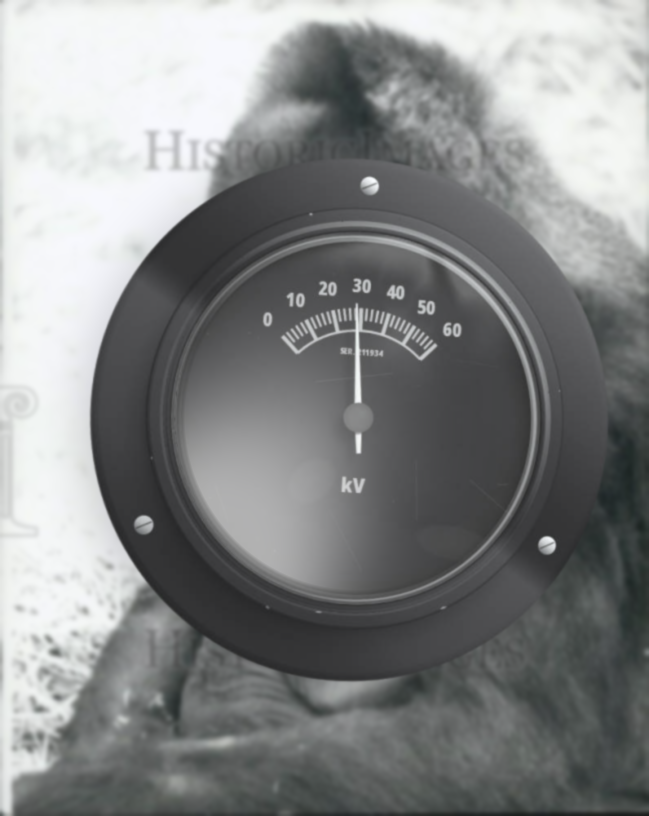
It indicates 28 kV
